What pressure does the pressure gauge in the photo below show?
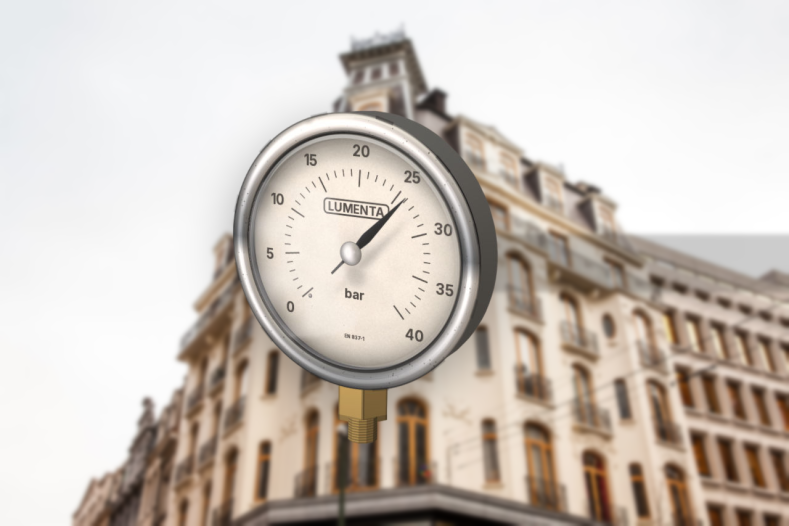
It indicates 26 bar
